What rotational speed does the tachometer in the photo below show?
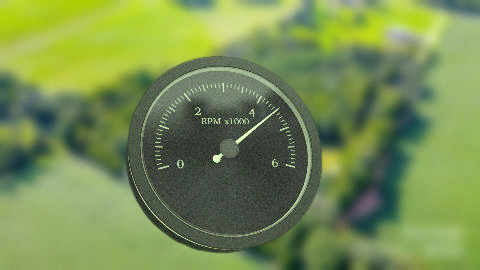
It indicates 4500 rpm
